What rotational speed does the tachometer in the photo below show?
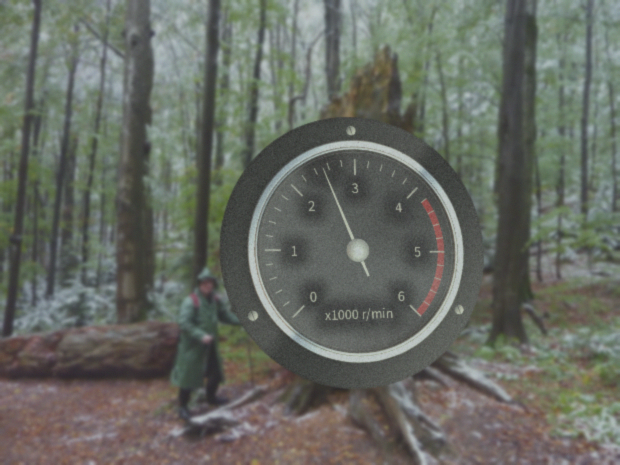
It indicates 2500 rpm
